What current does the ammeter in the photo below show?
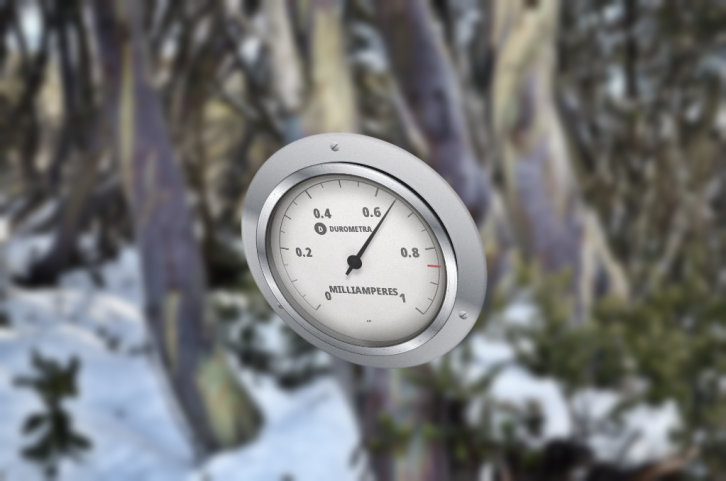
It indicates 0.65 mA
